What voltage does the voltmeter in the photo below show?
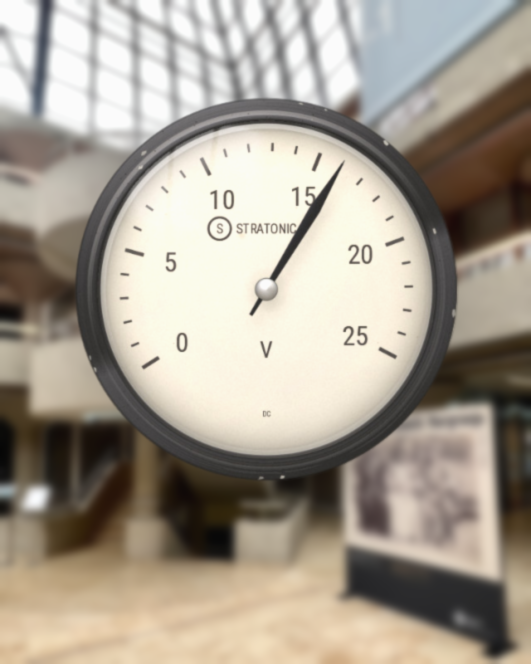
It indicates 16 V
